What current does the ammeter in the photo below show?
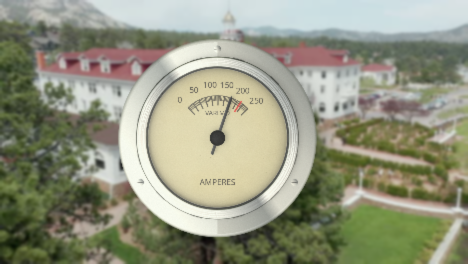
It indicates 175 A
